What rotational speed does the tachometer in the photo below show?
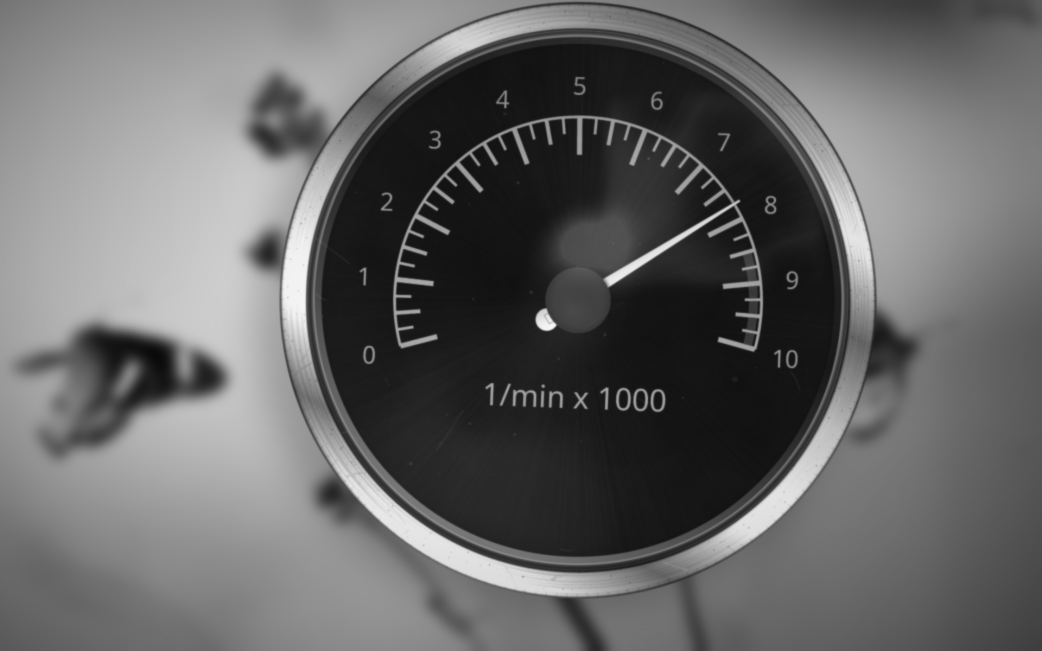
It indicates 7750 rpm
